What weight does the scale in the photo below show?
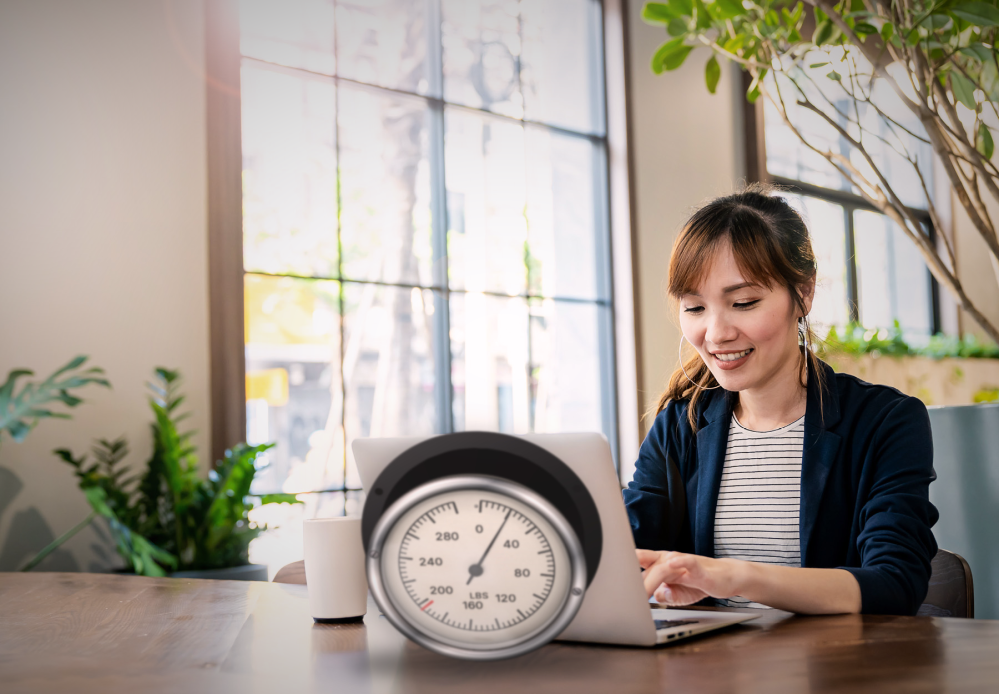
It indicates 20 lb
